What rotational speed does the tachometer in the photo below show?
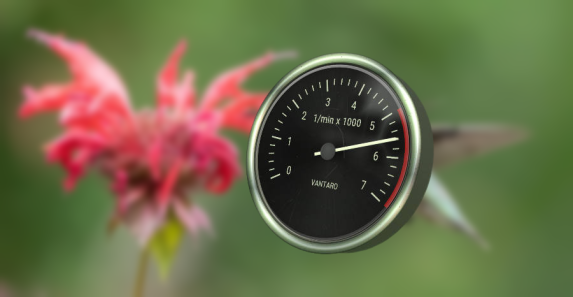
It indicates 5600 rpm
